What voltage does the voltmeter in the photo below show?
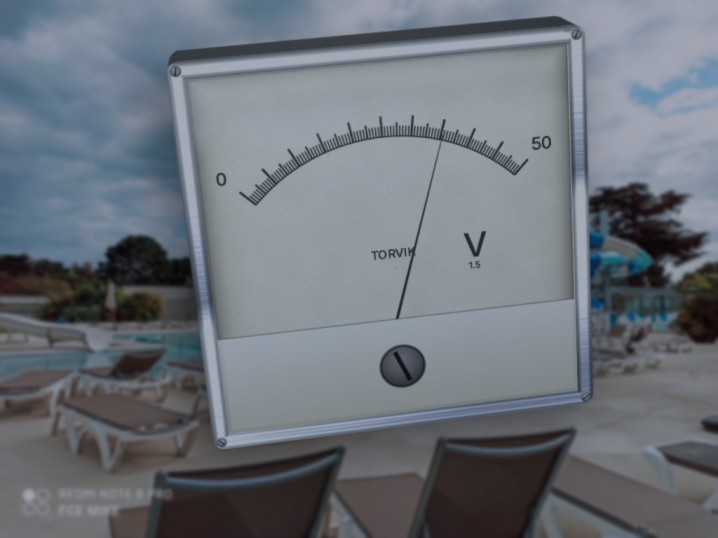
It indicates 35 V
